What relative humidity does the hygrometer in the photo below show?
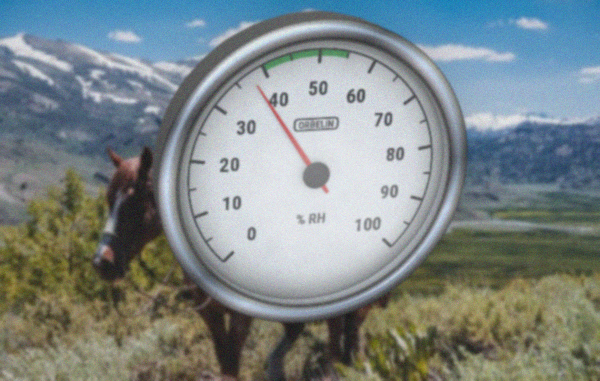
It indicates 37.5 %
